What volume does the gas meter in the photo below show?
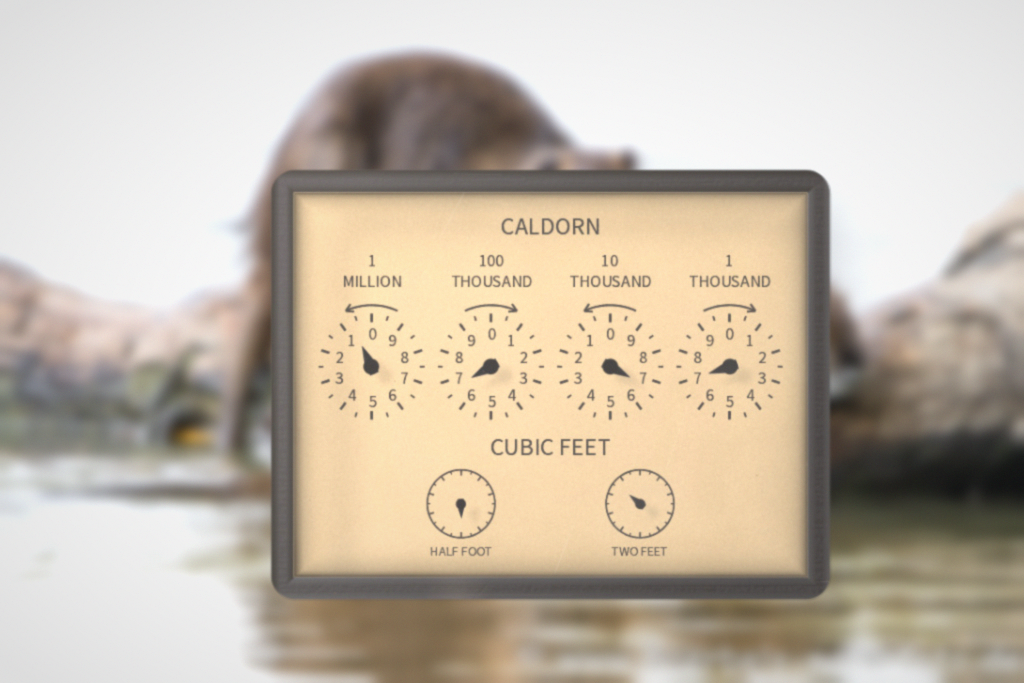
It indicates 66700 ft³
